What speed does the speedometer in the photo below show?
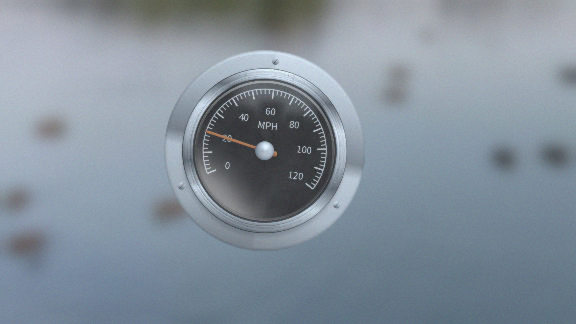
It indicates 20 mph
